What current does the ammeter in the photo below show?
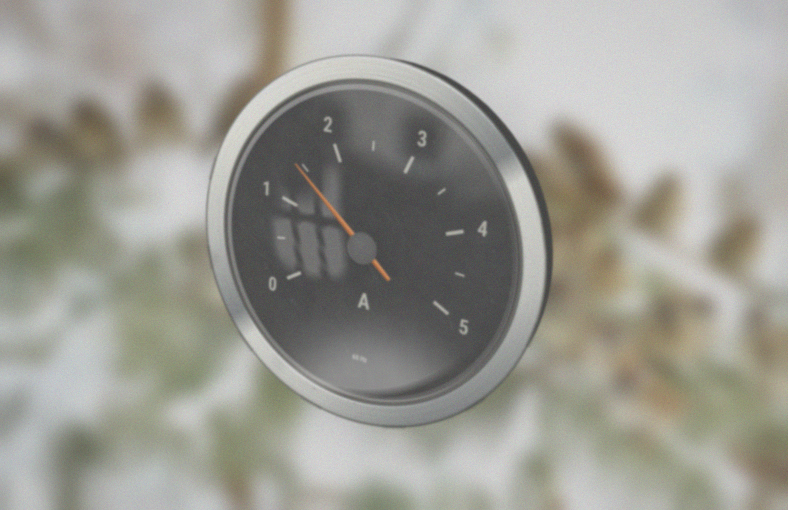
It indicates 1.5 A
